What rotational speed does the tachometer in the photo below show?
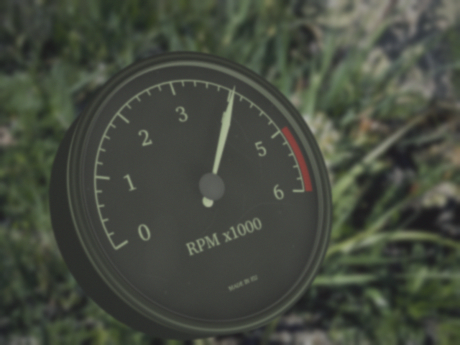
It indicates 4000 rpm
